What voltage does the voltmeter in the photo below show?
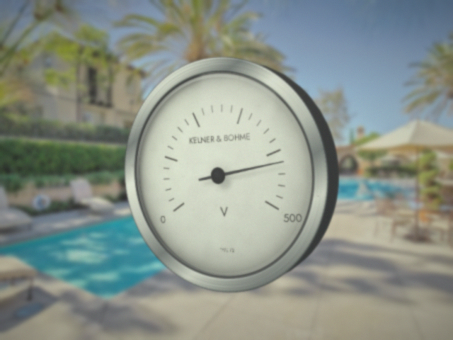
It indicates 420 V
